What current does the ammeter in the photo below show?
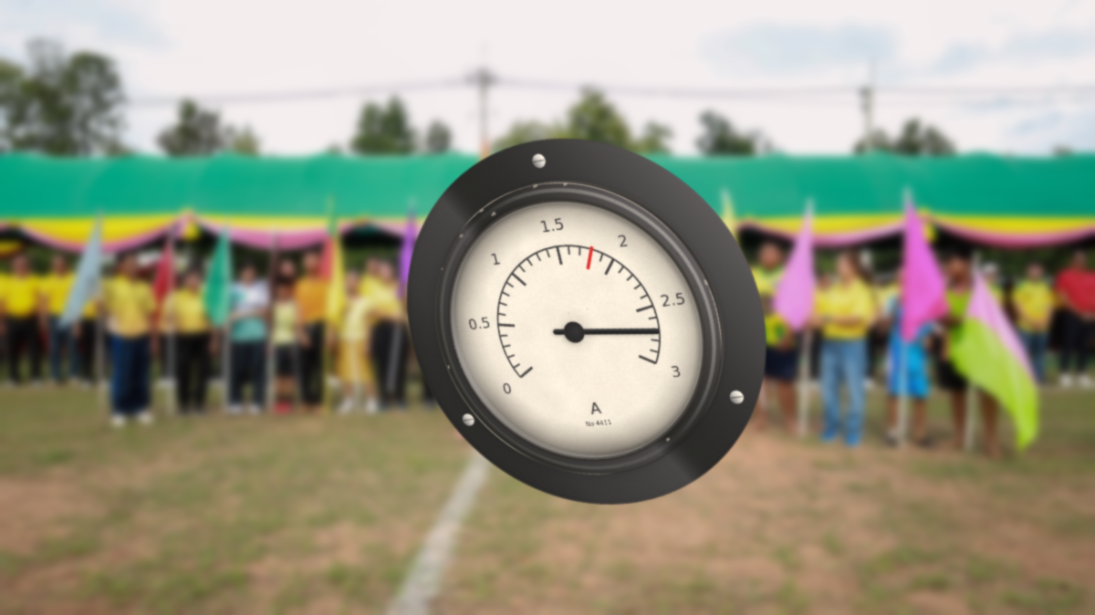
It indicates 2.7 A
